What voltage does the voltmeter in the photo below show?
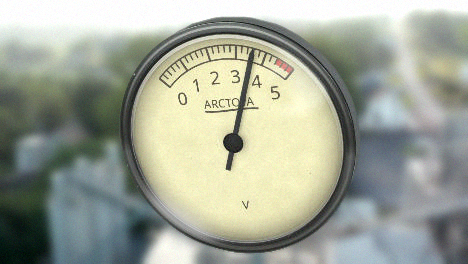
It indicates 3.6 V
